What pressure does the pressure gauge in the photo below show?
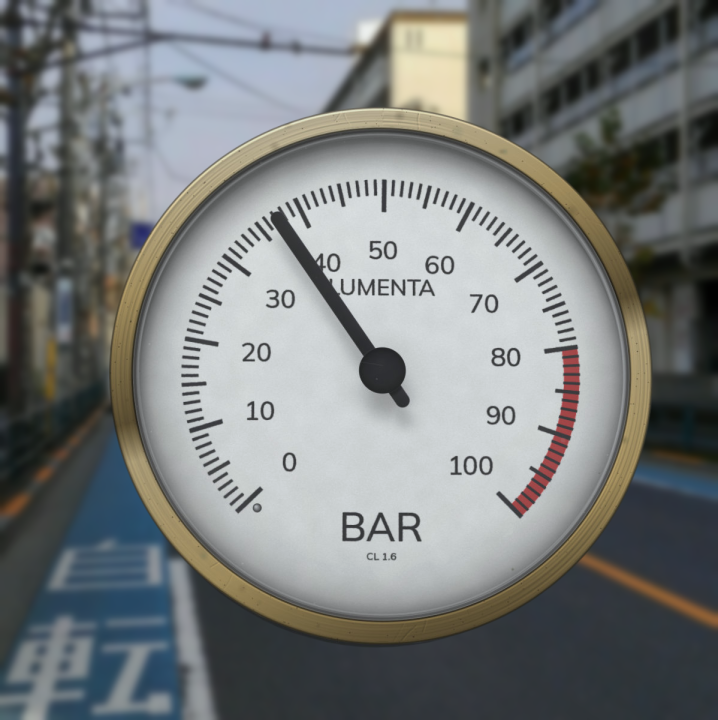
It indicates 37 bar
